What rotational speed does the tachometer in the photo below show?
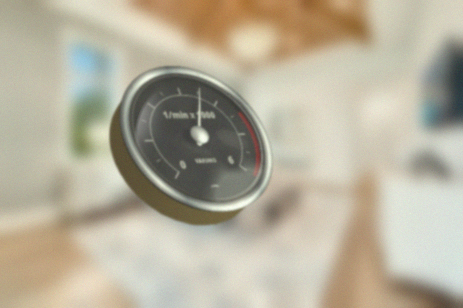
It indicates 3500 rpm
